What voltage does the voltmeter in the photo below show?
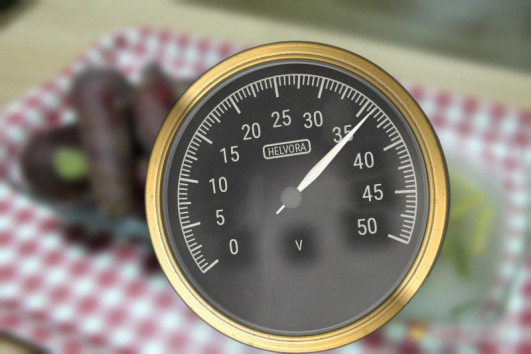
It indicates 36 V
